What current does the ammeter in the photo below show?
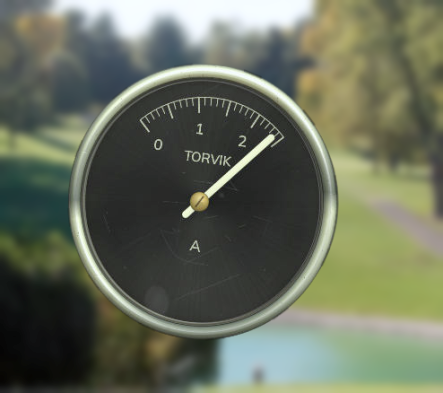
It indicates 2.4 A
